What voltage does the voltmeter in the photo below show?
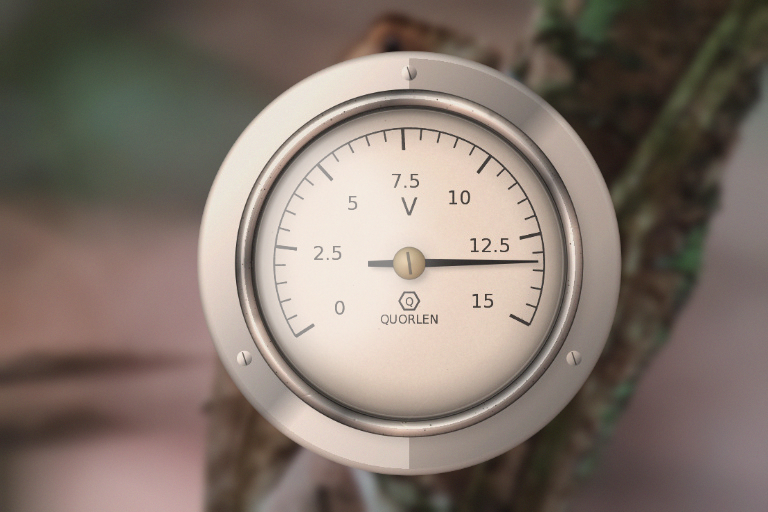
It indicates 13.25 V
